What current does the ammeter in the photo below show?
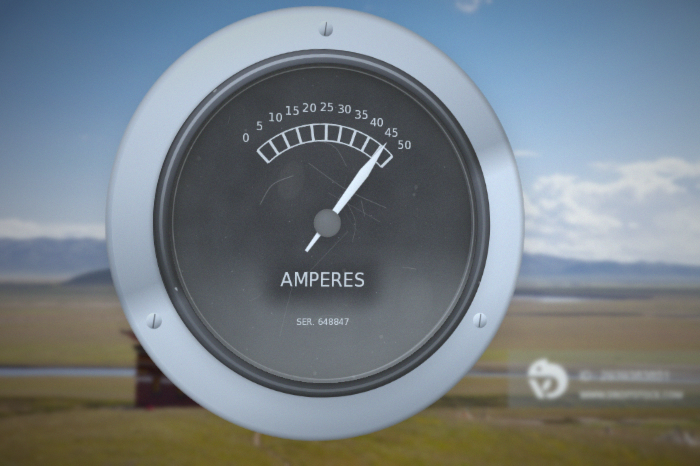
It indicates 45 A
